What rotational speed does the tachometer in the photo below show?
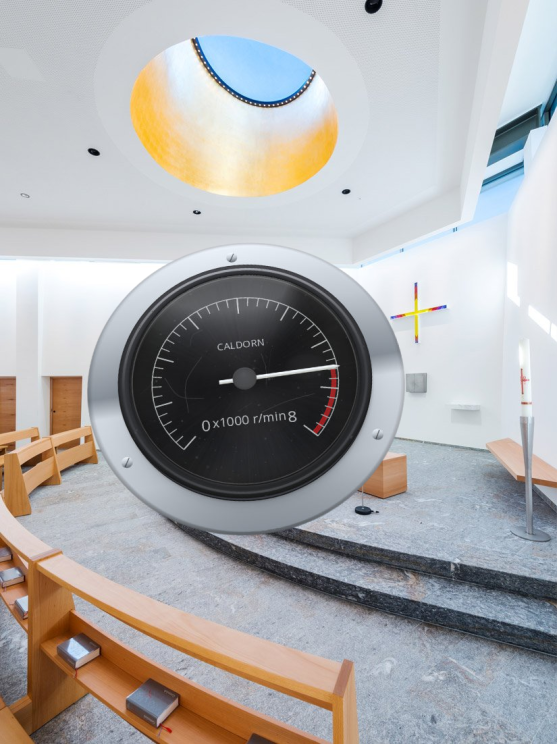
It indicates 6600 rpm
